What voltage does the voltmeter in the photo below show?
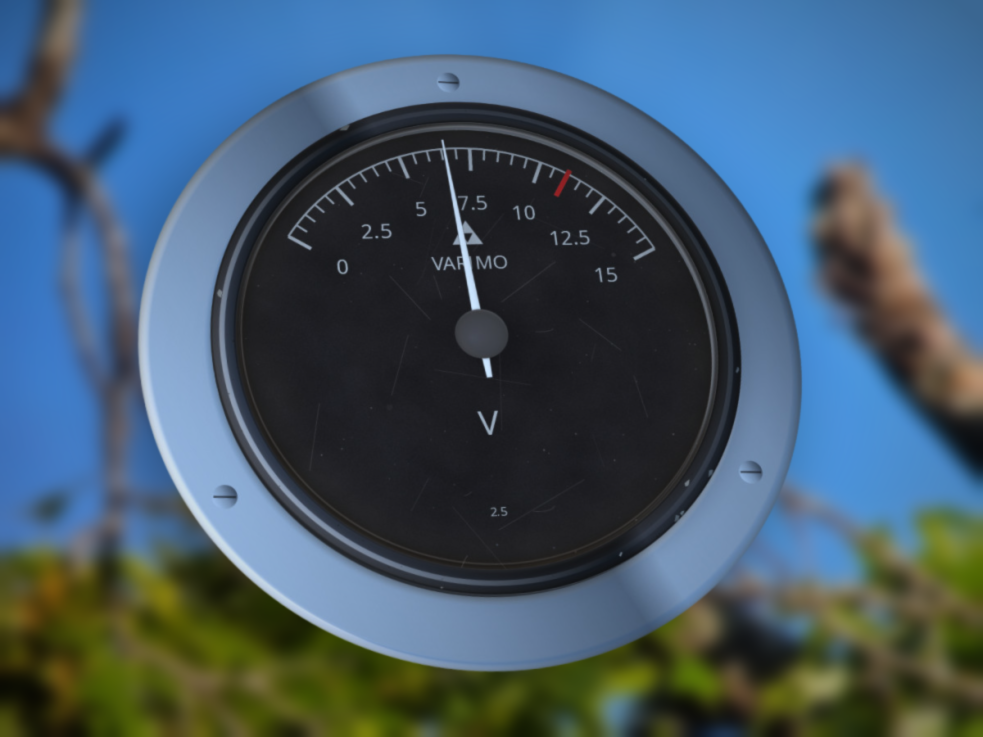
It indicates 6.5 V
